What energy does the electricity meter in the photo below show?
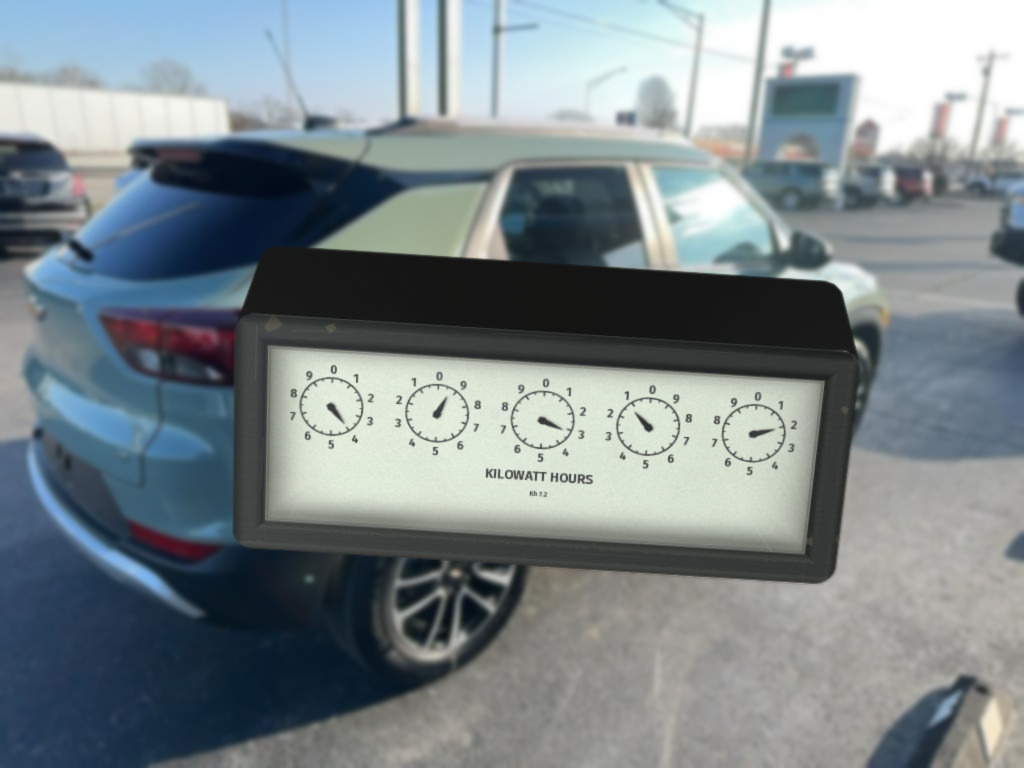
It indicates 39312 kWh
